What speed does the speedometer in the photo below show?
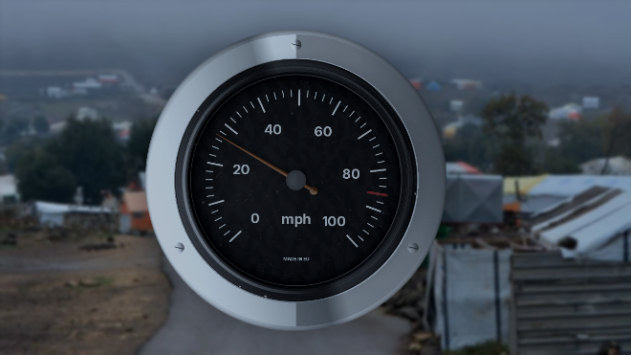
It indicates 27 mph
